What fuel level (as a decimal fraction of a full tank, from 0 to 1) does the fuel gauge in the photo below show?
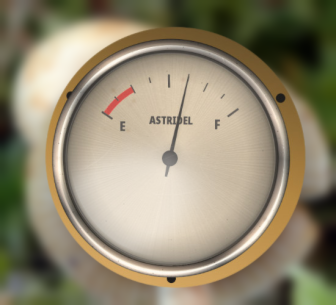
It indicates 0.625
